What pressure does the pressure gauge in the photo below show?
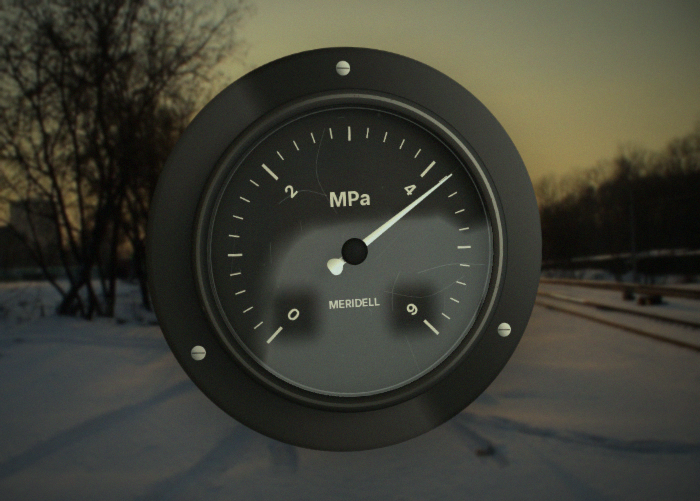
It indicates 4.2 MPa
